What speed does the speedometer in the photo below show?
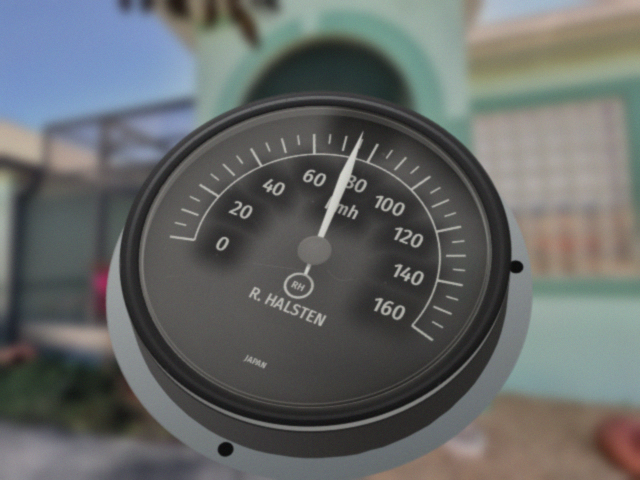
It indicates 75 km/h
